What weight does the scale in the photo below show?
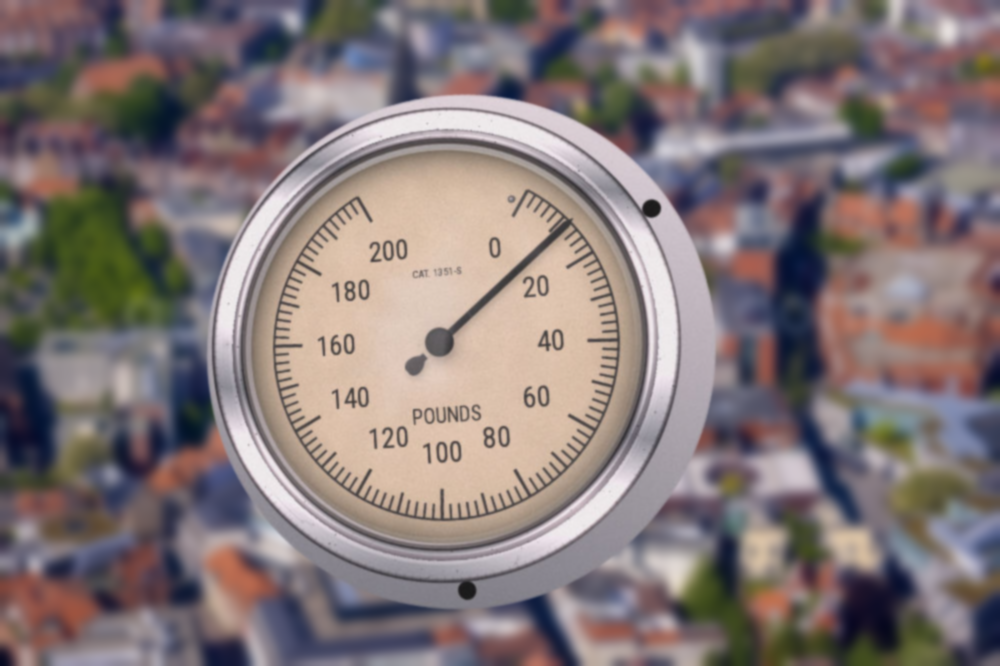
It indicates 12 lb
